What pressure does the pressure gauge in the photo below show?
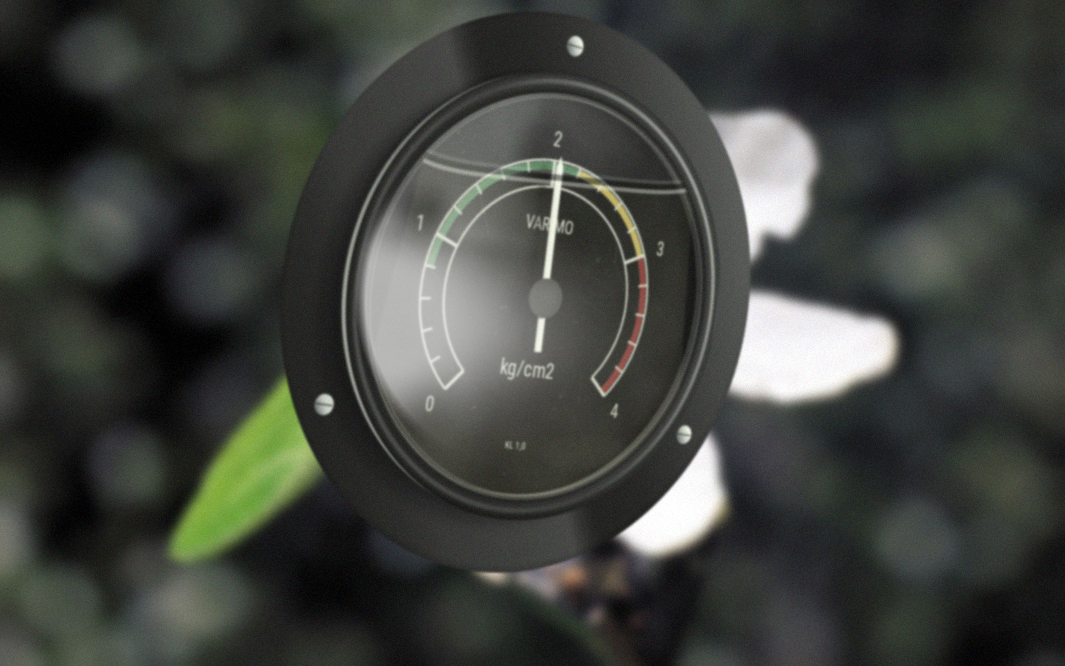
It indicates 2 kg/cm²
